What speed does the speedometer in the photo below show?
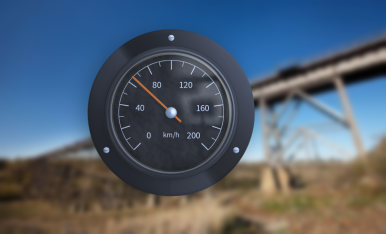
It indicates 65 km/h
